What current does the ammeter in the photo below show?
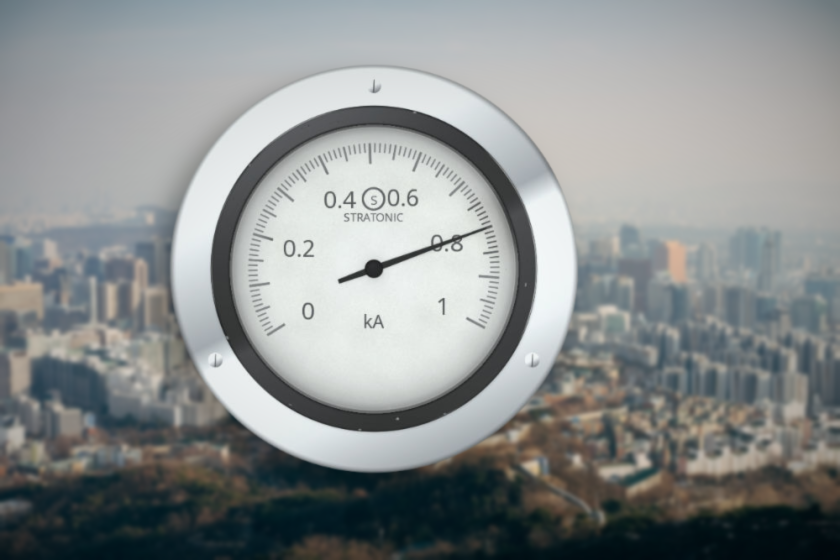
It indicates 0.8 kA
